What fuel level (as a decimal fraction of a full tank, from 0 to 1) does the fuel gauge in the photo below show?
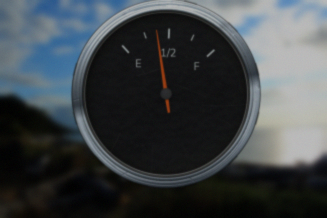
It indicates 0.375
